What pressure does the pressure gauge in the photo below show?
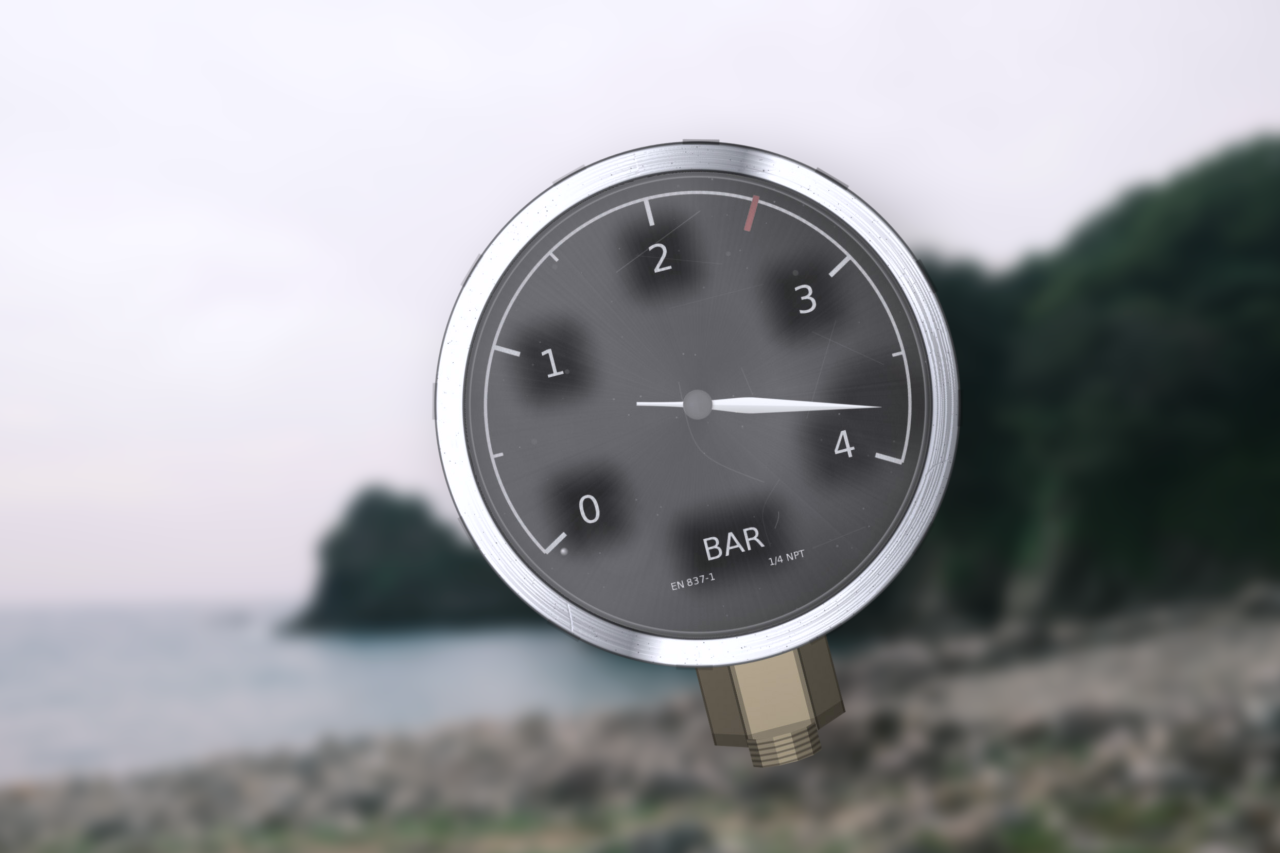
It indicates 3.75 bar
